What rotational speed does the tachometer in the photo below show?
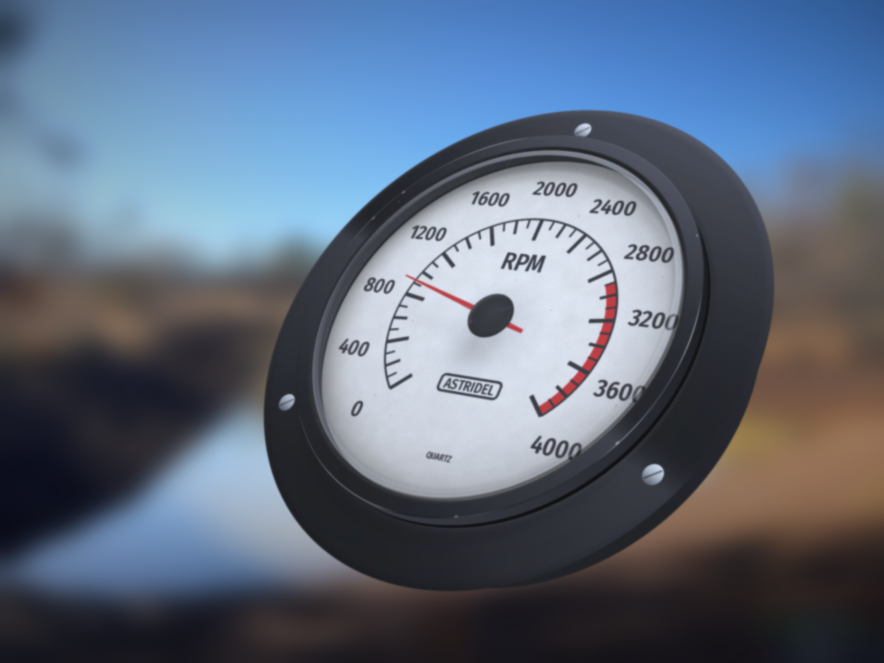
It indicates 900 rpm
